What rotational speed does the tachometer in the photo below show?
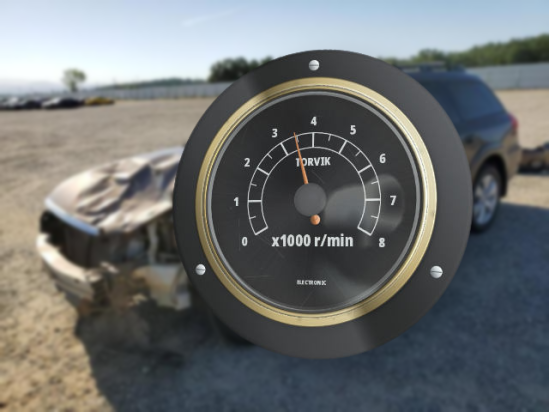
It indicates 3500 rpm
